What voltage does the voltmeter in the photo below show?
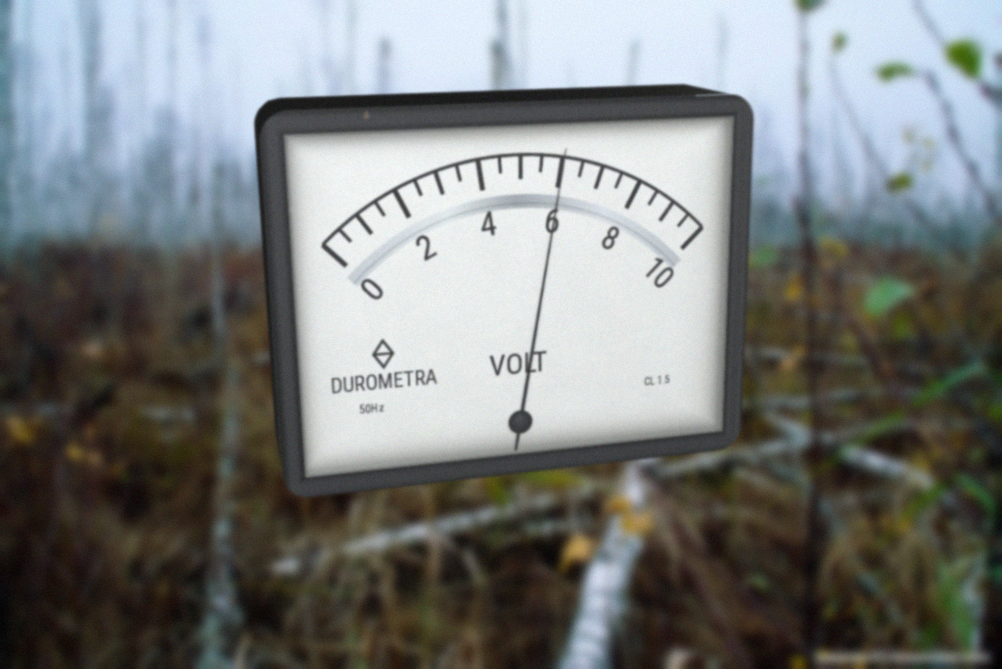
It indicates 6 V
